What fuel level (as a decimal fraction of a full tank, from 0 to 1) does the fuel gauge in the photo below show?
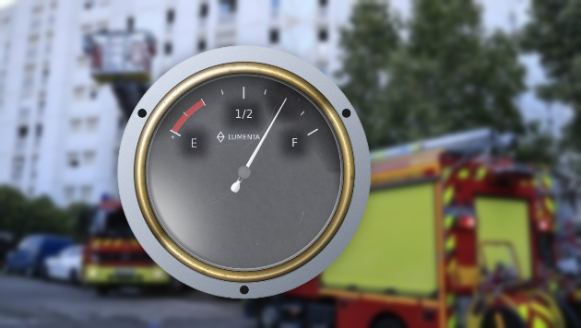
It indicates 0.75
